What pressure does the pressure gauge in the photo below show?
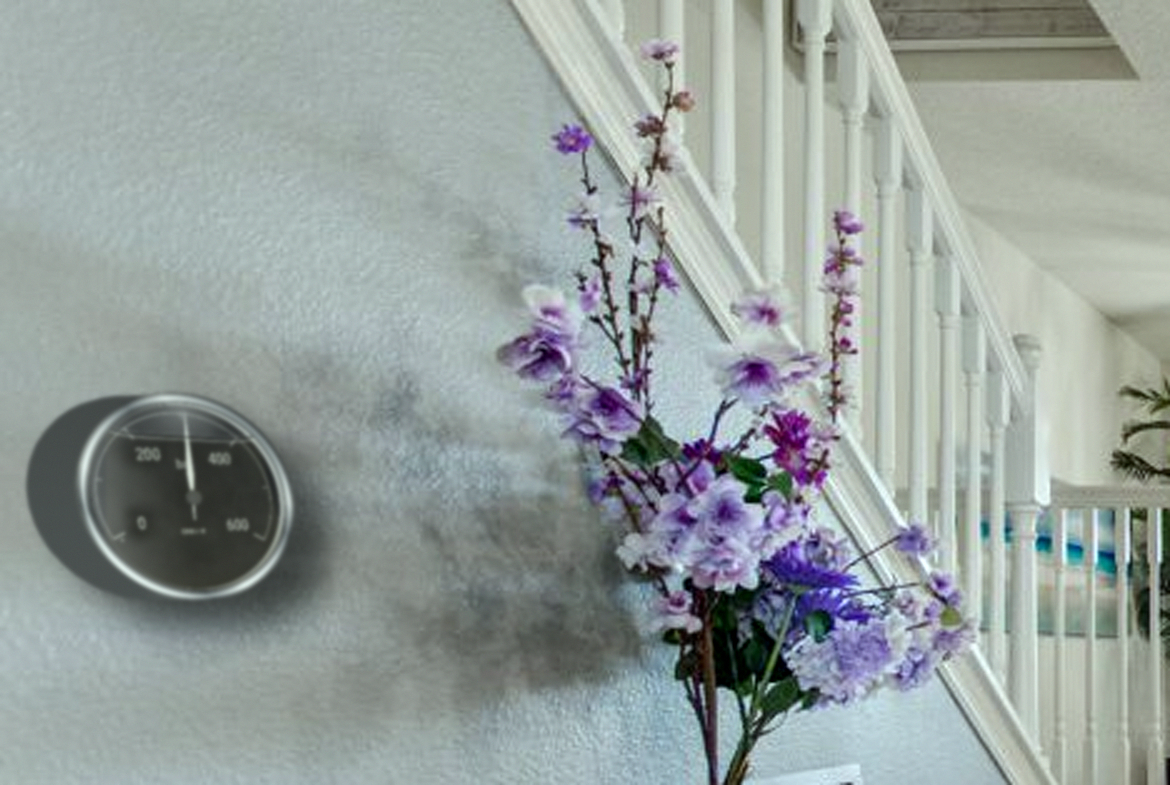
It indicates 300 bar
